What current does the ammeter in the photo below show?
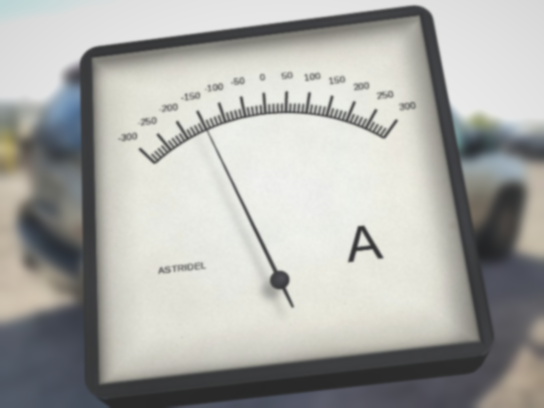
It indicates -150 A
